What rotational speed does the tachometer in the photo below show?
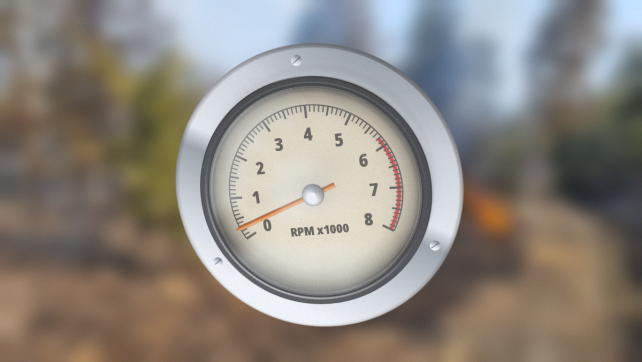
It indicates 300 rpm
